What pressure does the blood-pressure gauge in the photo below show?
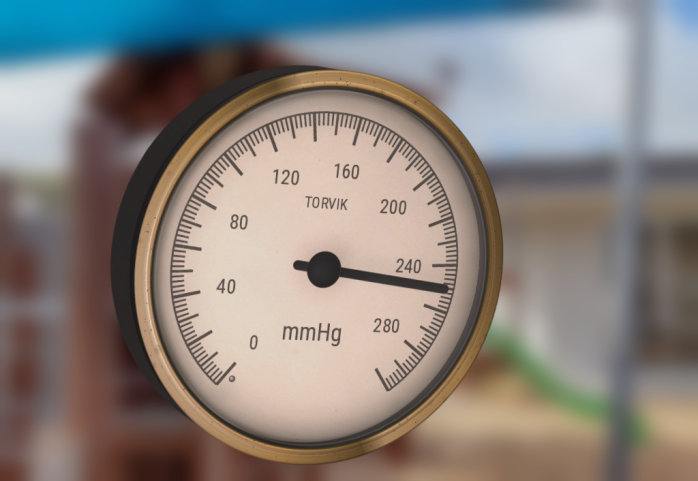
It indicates 250 mmHg
